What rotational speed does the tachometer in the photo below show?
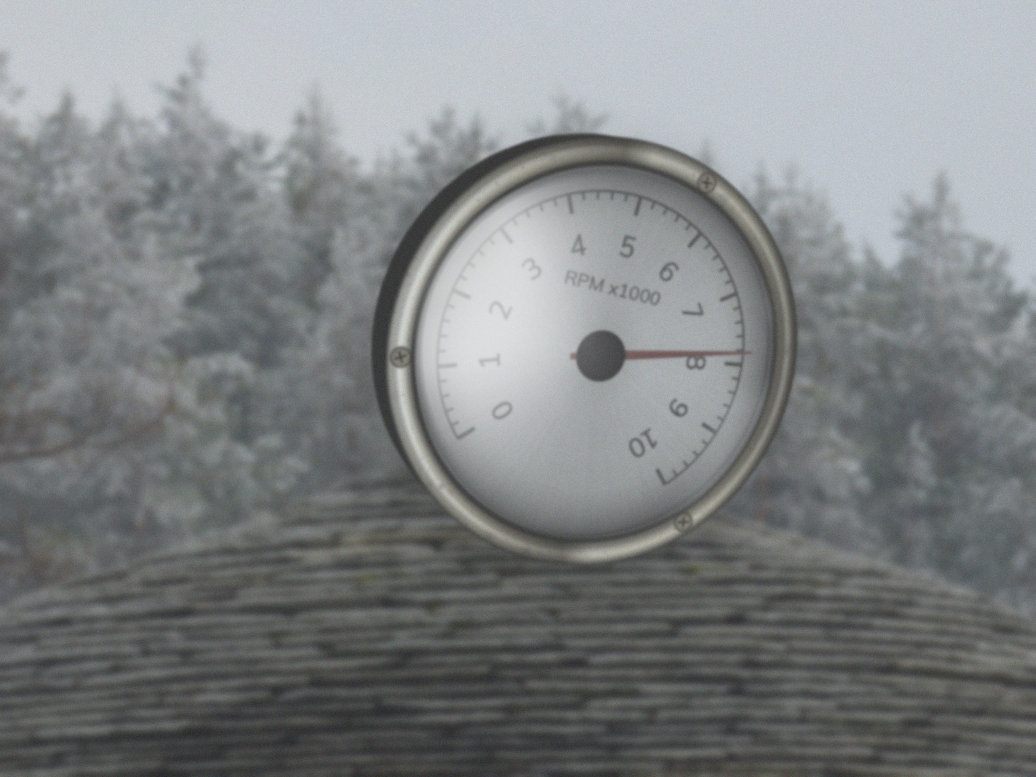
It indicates 7800 rpm
